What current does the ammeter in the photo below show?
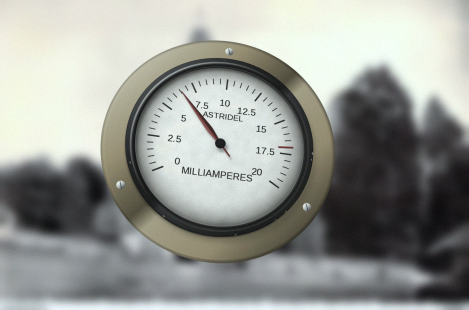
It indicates 6.5 mA
